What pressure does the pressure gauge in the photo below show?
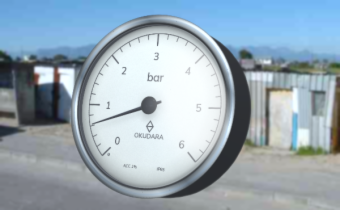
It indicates 0.6 bar
